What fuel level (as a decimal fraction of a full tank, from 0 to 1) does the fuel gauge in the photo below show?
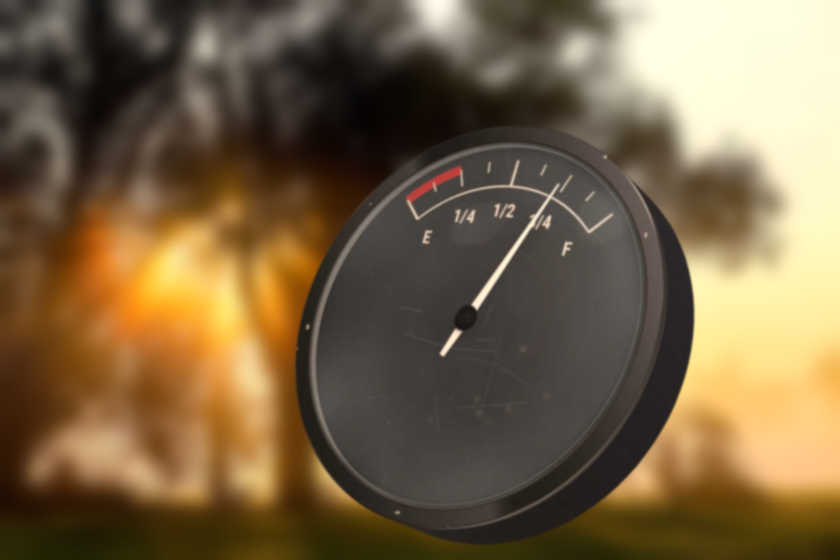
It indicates 0.75
